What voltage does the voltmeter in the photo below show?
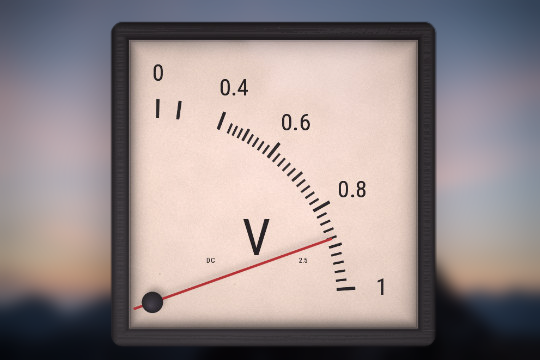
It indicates 0.88 V
